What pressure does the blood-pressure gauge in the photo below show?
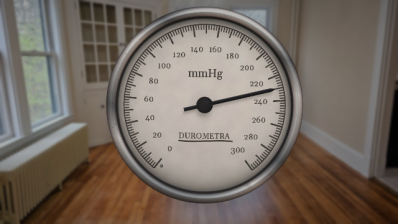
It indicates 230 mmHg
